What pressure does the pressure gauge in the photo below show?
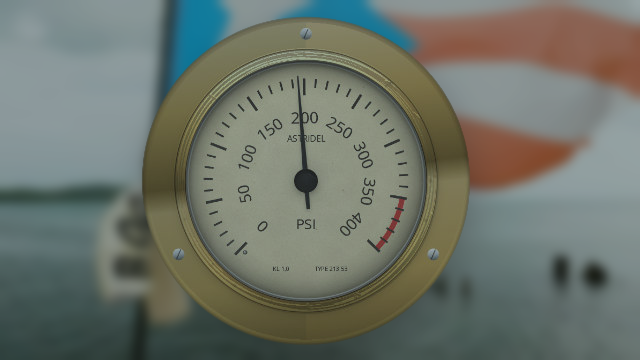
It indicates 195 psi
